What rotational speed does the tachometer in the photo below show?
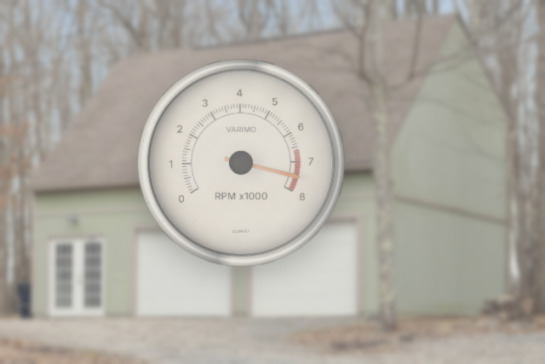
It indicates 7500 rpm
